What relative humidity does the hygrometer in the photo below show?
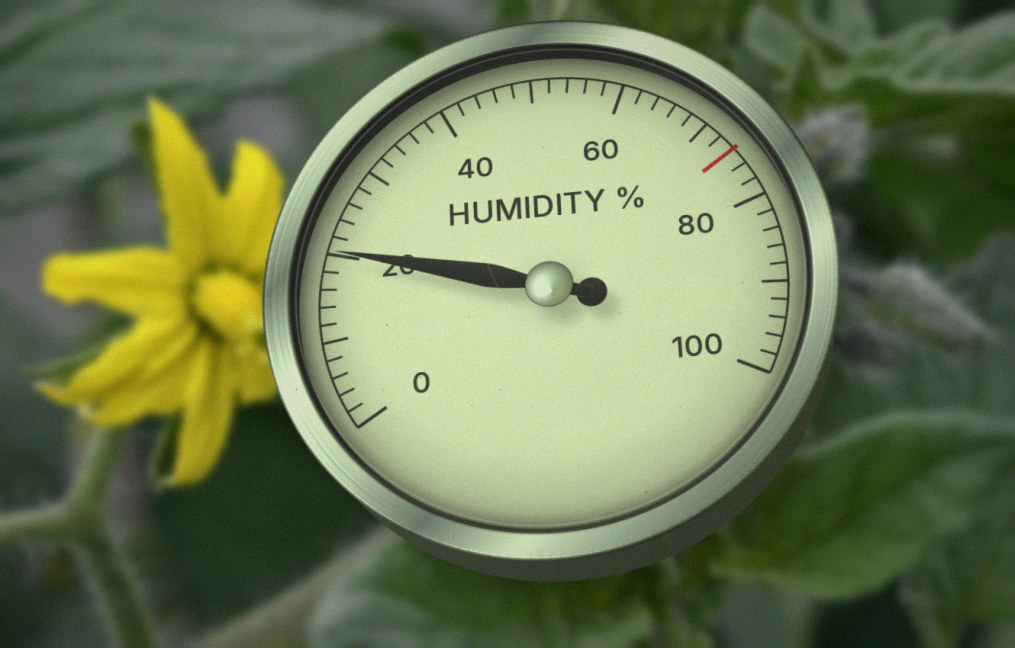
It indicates 20 %
